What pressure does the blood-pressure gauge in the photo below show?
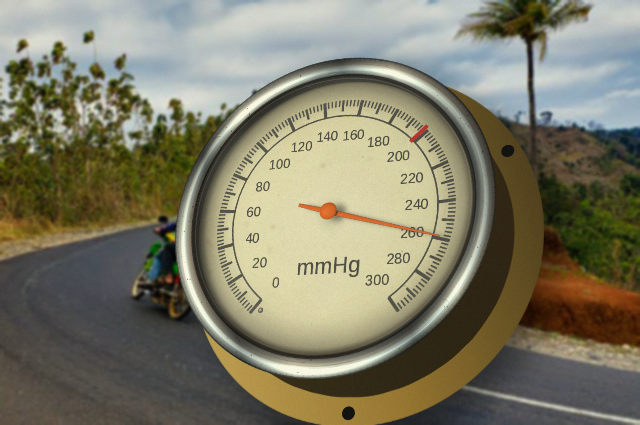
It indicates 260 mmHg
